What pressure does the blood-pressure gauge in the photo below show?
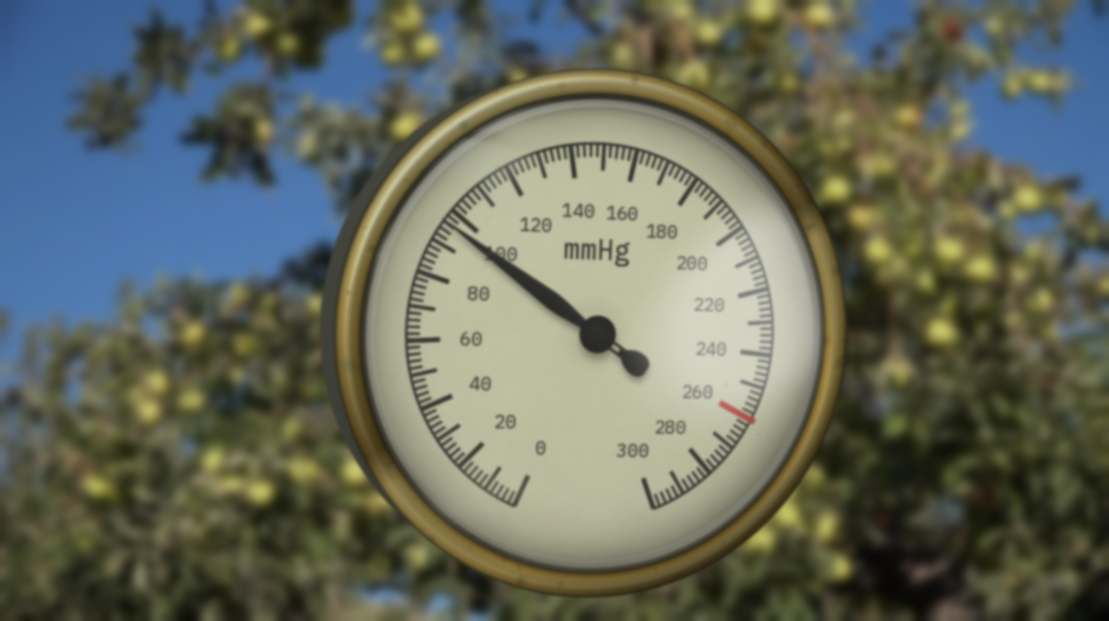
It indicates 96 mmHg
